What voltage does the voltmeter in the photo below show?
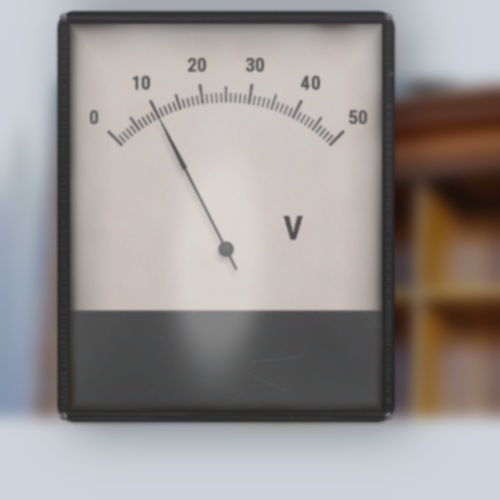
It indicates 10 V
